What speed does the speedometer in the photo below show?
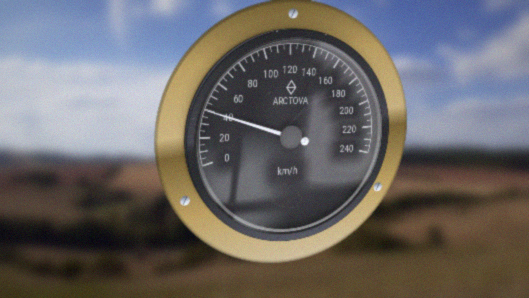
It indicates 40 km/h
